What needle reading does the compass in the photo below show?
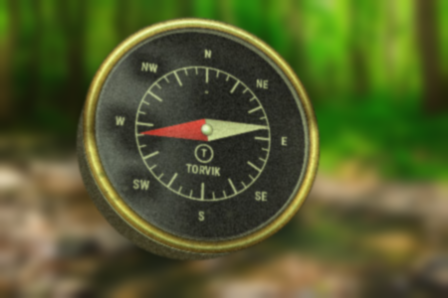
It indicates 260 °
